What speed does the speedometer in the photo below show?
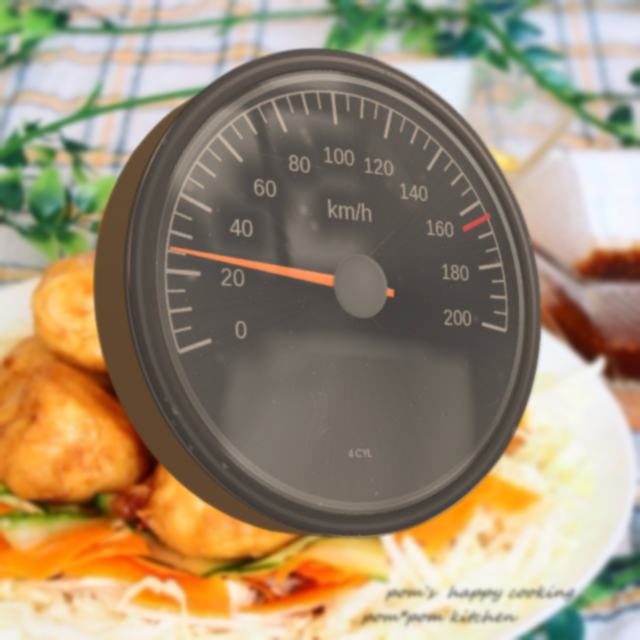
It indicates 25 km/h
